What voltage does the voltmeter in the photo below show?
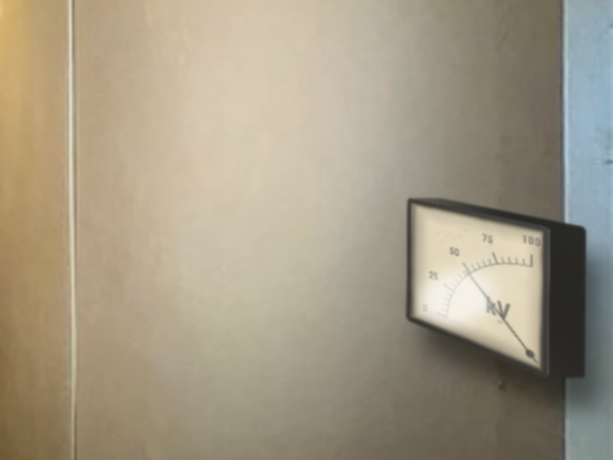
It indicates 50 kV
